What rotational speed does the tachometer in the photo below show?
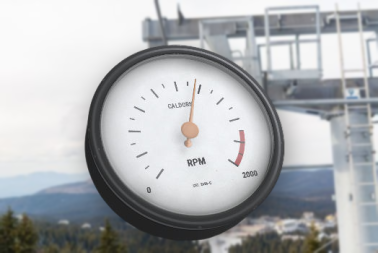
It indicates 1150 rpm
